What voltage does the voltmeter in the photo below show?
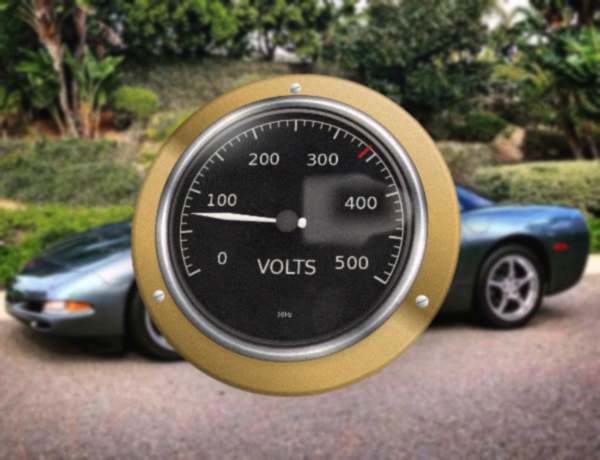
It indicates 70 V
